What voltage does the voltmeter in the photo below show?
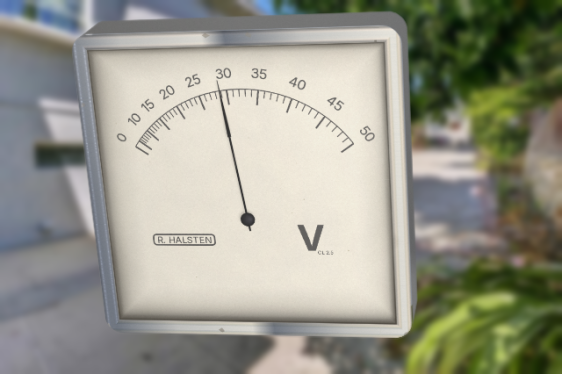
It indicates 29 V
